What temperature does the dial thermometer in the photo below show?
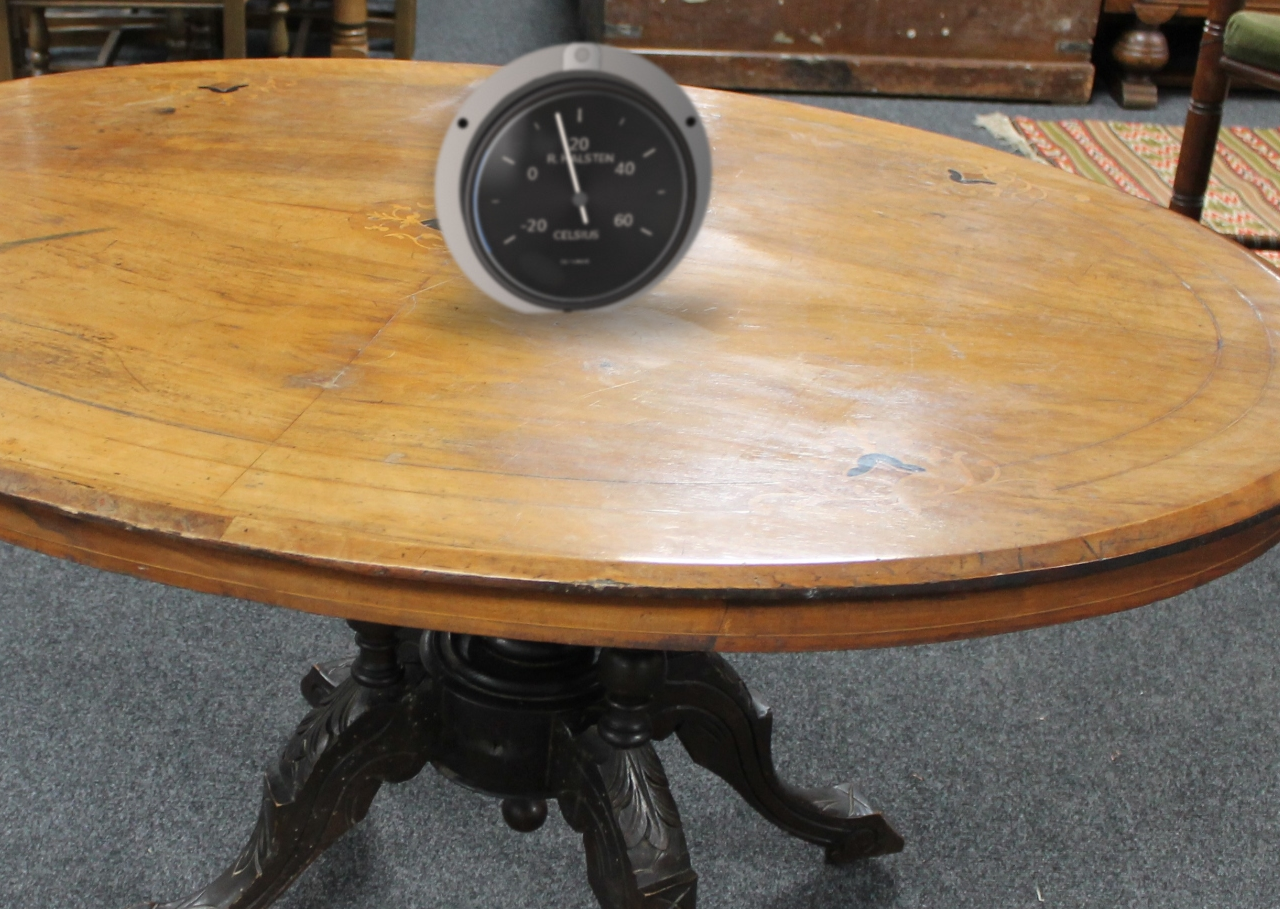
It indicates 15 °C
